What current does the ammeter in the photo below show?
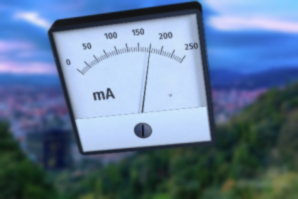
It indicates 175 mA
